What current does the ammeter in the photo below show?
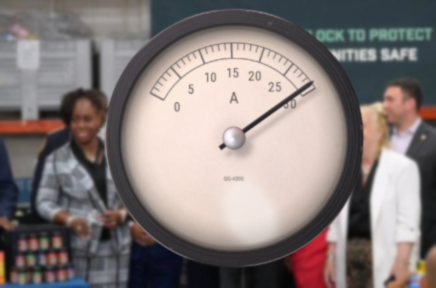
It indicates 29 A
